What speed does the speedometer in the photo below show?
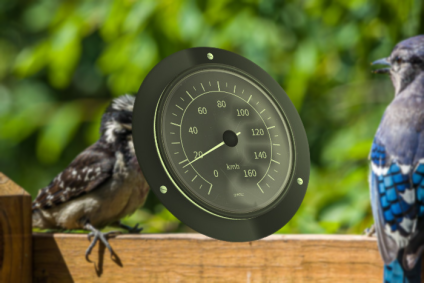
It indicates 17.5 km/h
